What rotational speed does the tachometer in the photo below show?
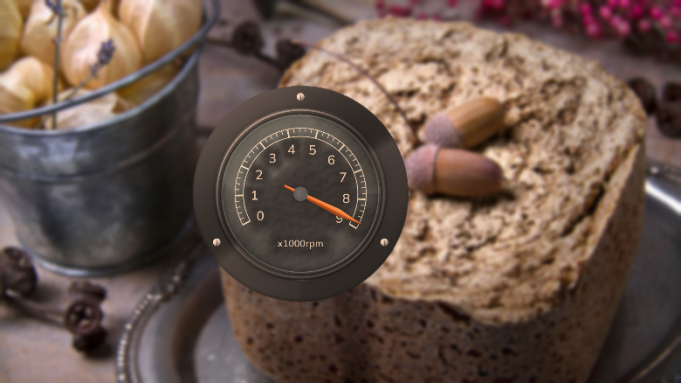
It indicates 8800 rpm
